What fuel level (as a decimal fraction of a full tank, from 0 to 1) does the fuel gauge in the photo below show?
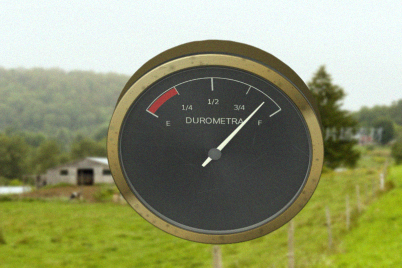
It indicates 0.875
